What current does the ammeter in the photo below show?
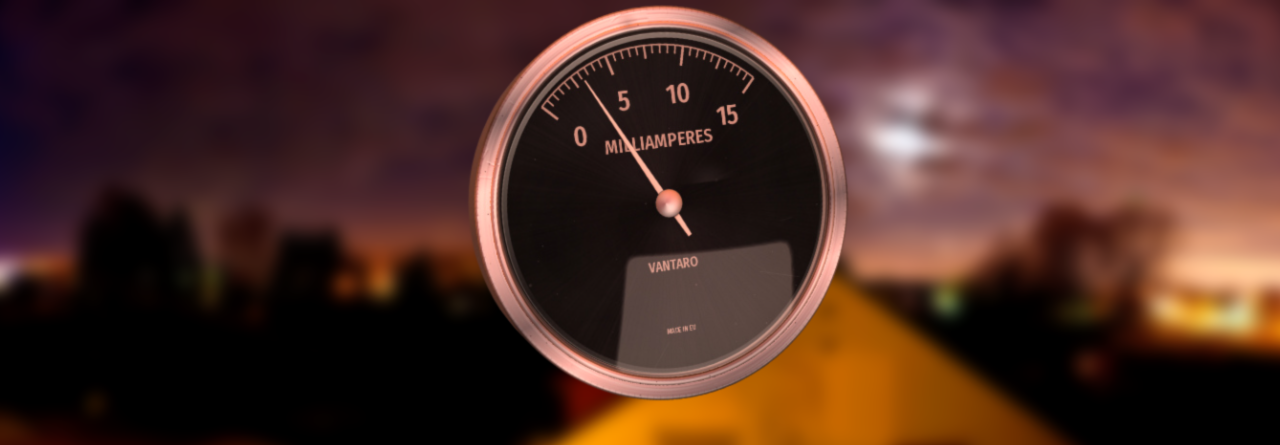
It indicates 3 mA
